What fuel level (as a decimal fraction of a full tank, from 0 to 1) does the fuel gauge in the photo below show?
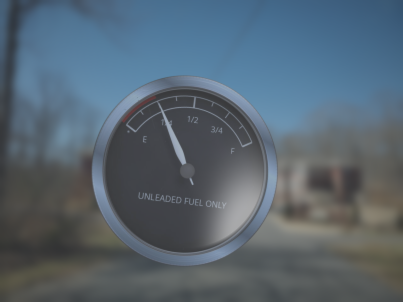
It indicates 0.25
